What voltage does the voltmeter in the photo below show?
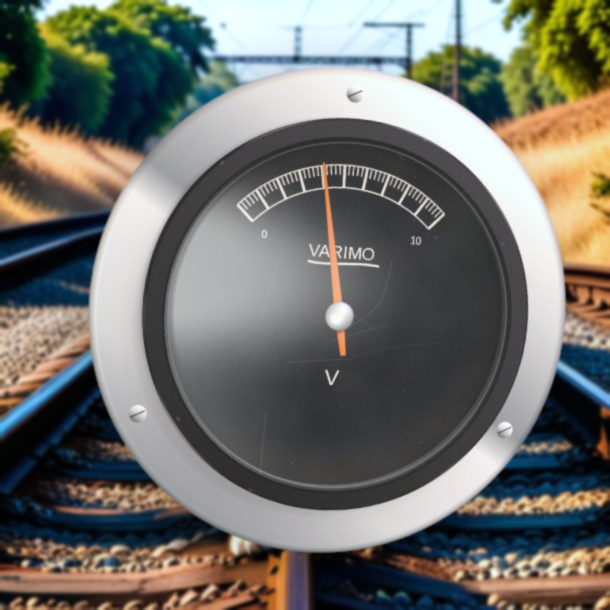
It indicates 4 V
